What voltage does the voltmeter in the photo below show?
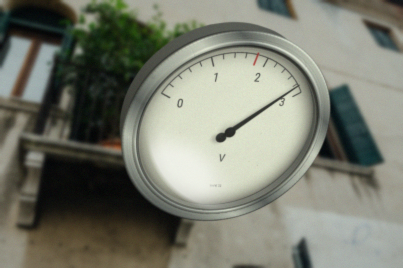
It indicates 2.8 V
